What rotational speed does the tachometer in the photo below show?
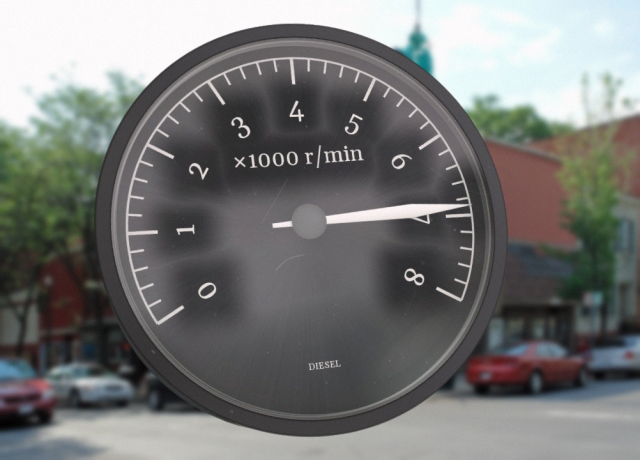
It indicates 6900 rpm
